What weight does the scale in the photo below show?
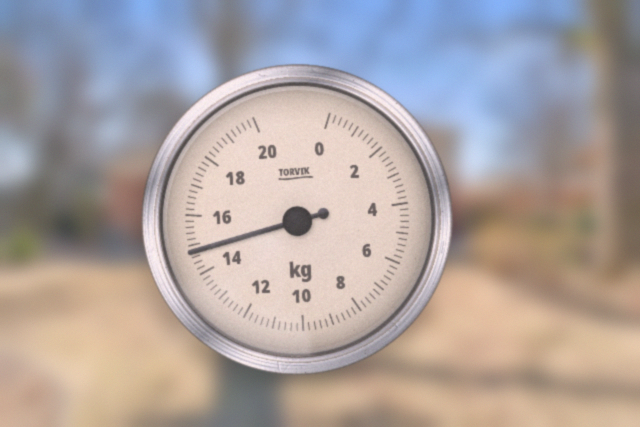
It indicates 14.8 kg
